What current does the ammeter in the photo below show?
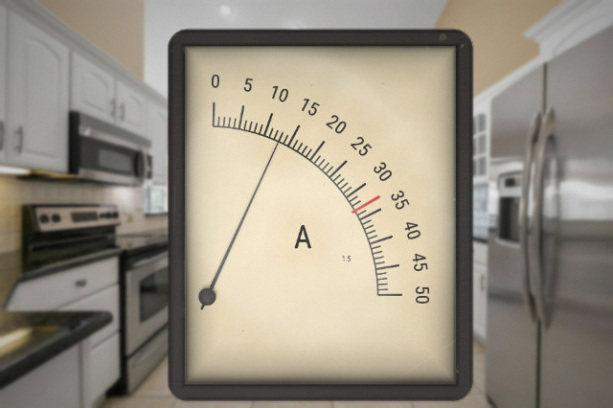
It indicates 13 A
